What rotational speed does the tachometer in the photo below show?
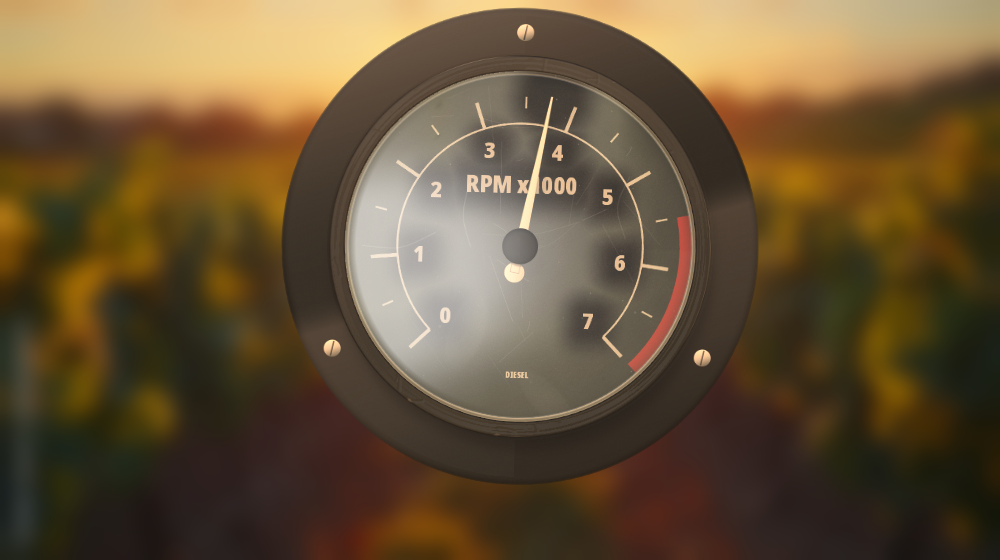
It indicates 3750 rpm
